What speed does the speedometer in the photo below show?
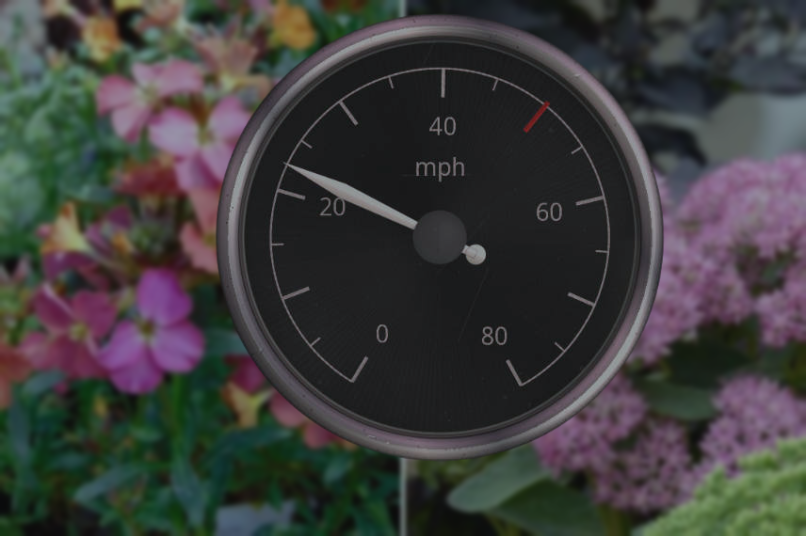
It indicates 22.5 mph
